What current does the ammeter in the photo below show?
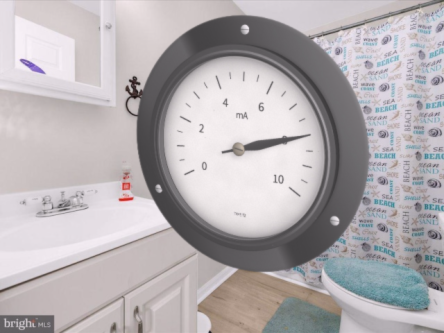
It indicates 8 mA
